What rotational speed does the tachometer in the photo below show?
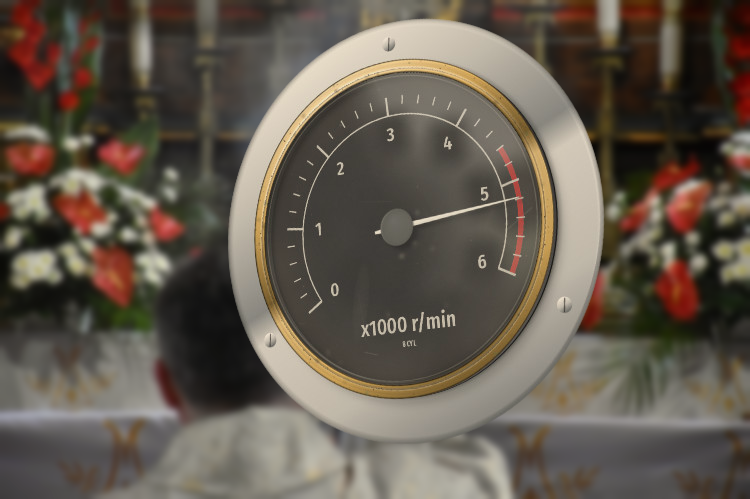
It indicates 5200 rpm
